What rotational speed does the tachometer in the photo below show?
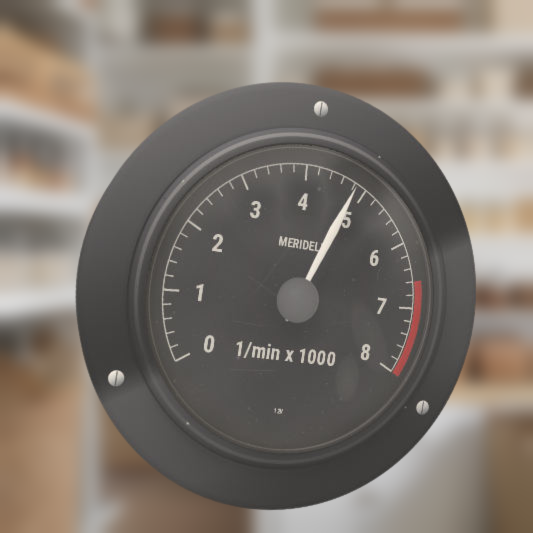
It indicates 4800 rpm
